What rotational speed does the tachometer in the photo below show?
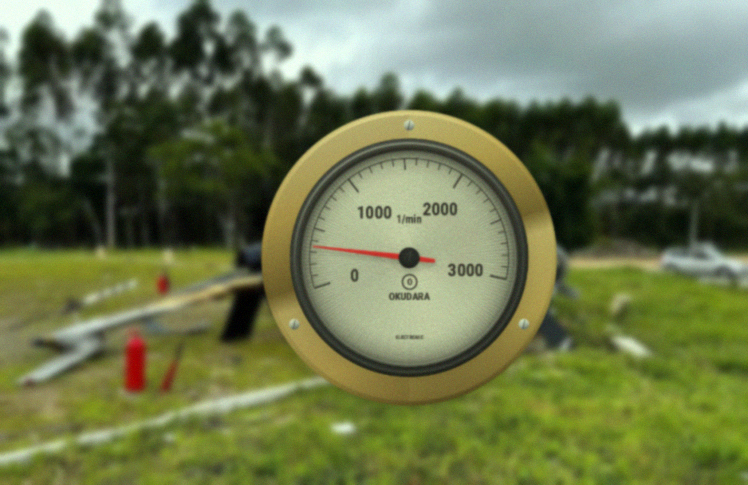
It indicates 350 rpm
